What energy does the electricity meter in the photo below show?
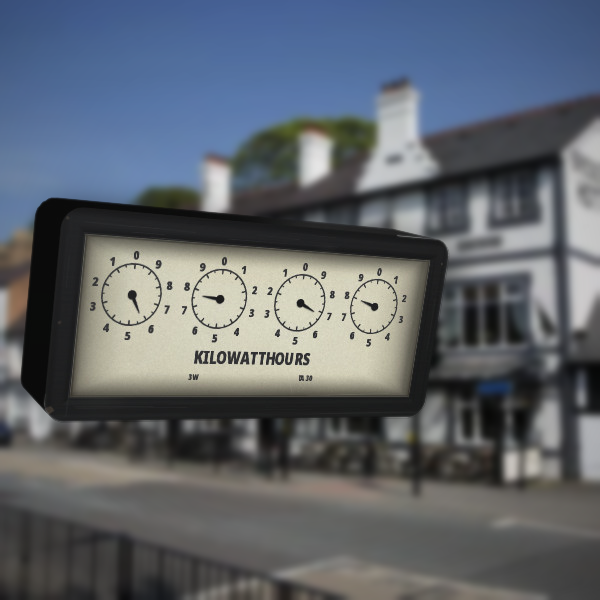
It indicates 5768 kWh
